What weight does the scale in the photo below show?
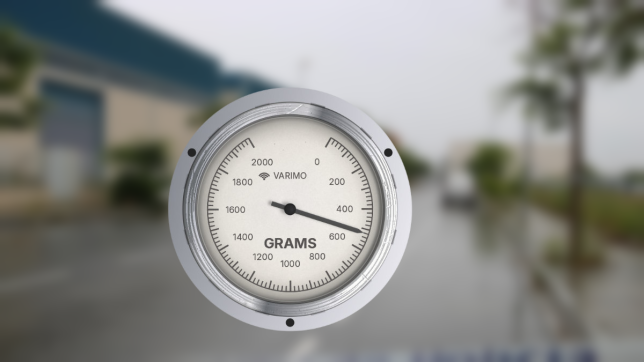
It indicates 520 g
